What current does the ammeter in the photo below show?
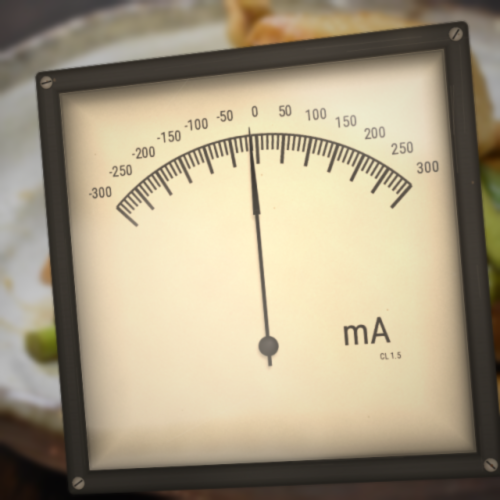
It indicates -10 mA
